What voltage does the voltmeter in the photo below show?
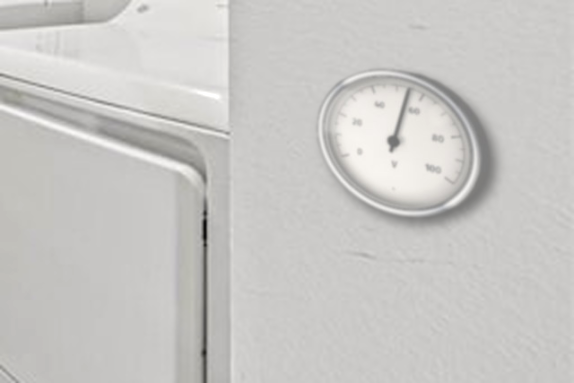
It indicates 55 V
